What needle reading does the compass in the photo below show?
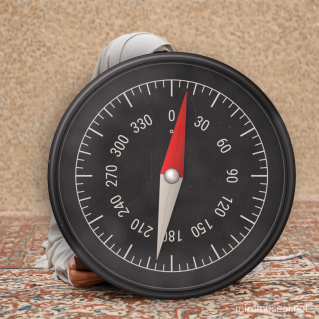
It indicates 10 °
